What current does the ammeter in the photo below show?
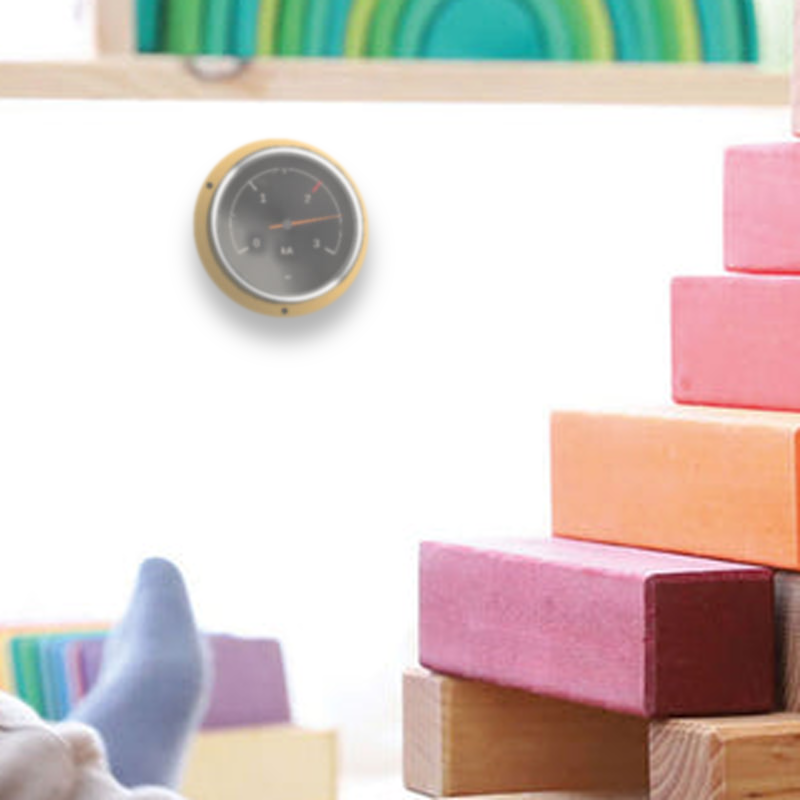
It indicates 2.5 kA
